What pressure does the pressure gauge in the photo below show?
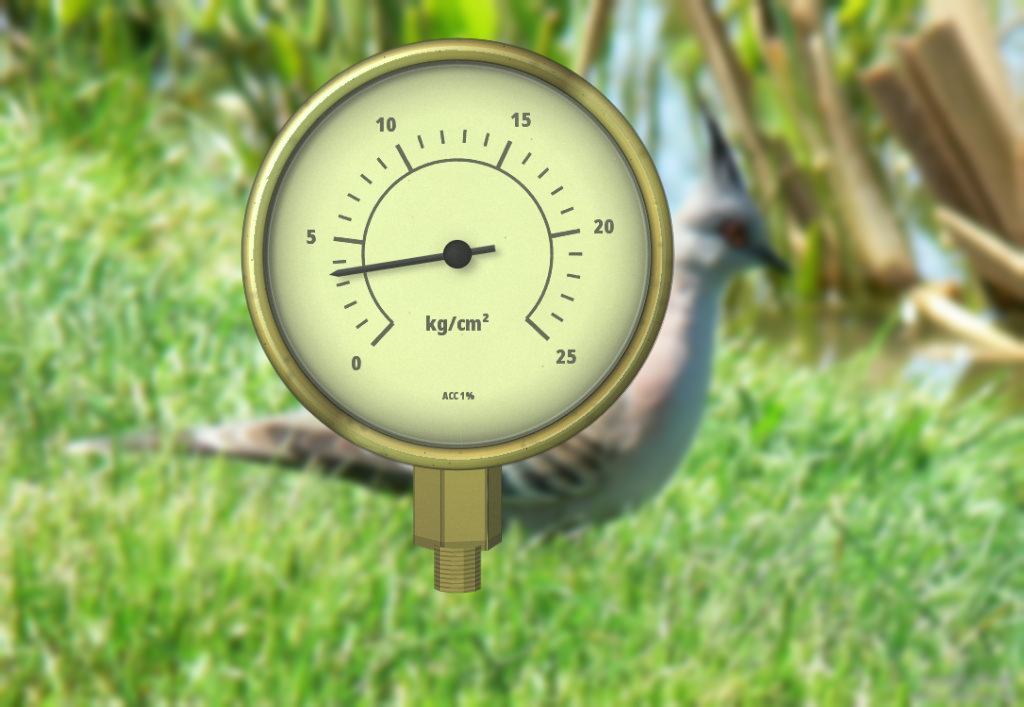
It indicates 3.5 kg/cm²
